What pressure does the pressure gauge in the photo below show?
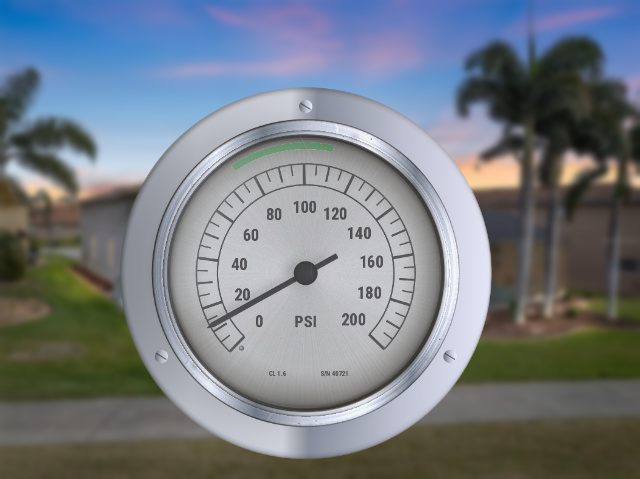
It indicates 12.5 psi
